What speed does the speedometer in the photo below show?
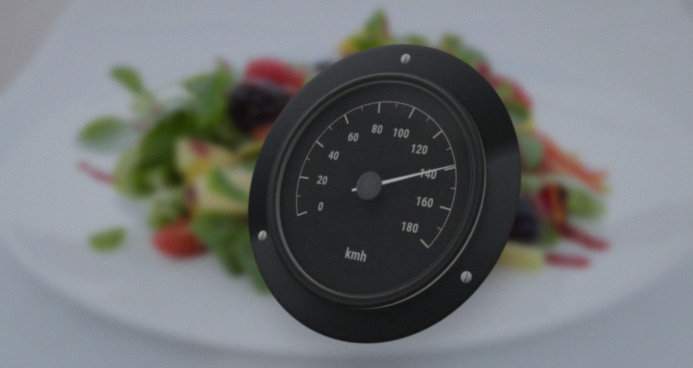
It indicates 140 km/h
